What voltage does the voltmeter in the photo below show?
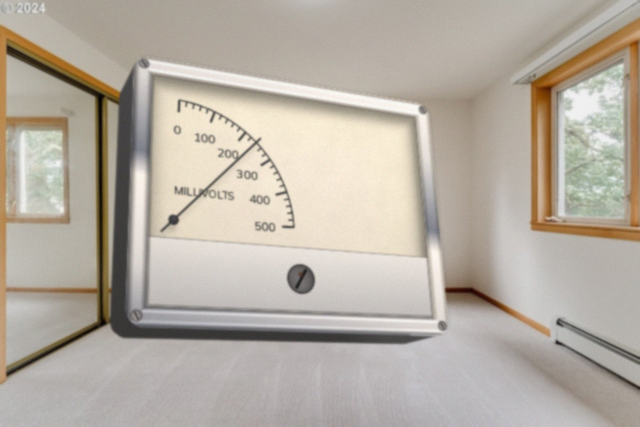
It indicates 240 mV
